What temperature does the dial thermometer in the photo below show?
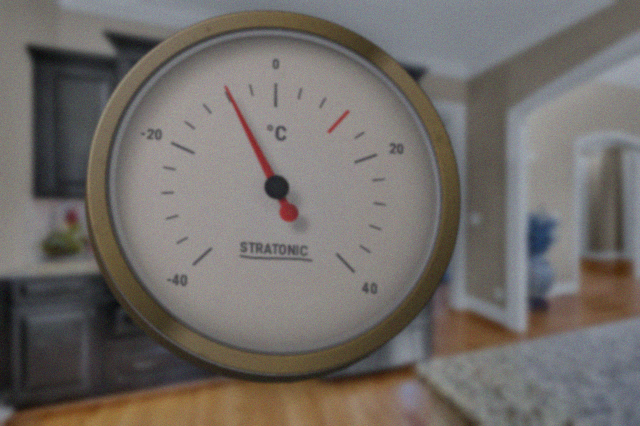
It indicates -8 °C
